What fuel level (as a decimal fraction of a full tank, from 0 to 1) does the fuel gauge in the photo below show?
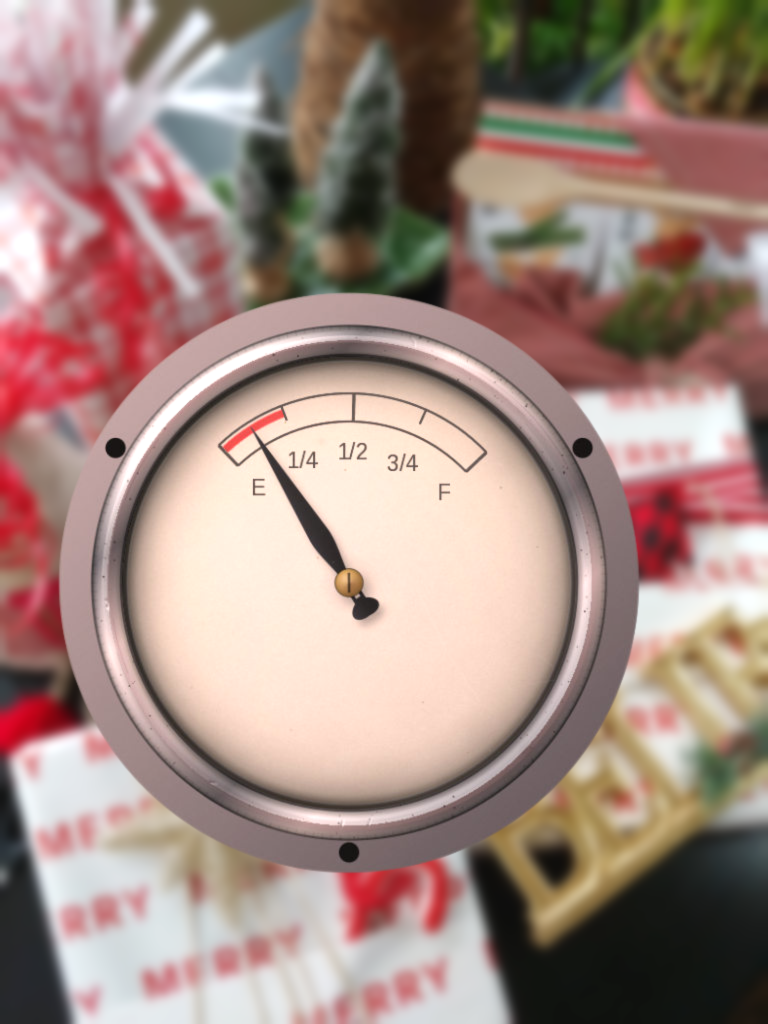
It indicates 0.125
